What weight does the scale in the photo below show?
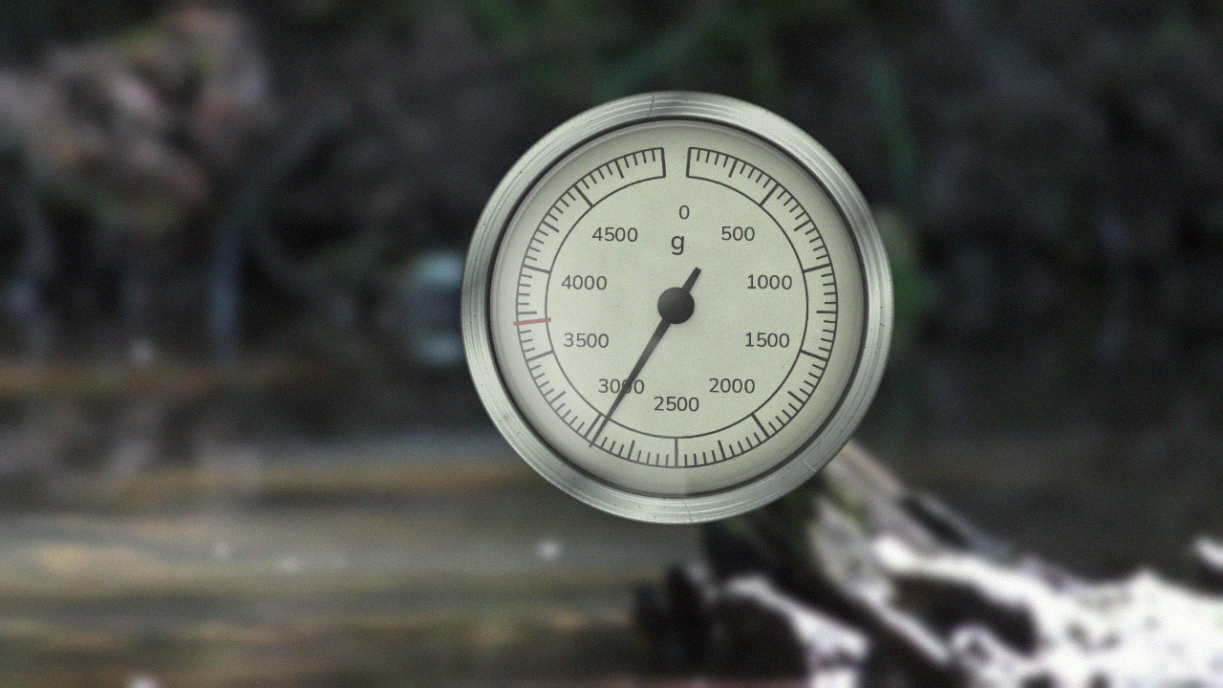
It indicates 2950 g
